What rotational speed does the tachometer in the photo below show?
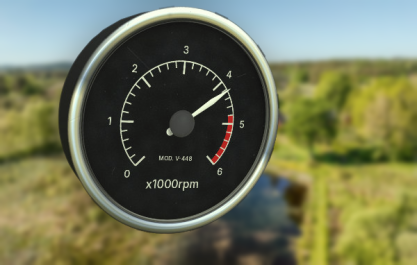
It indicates 4200 rpm
